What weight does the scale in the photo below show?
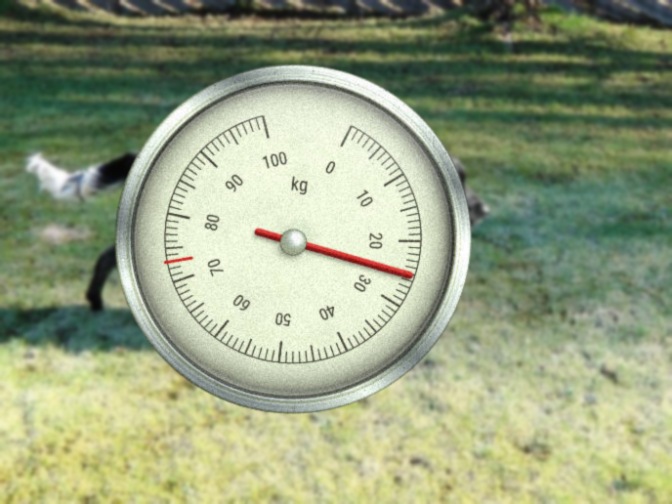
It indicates 25 kg
